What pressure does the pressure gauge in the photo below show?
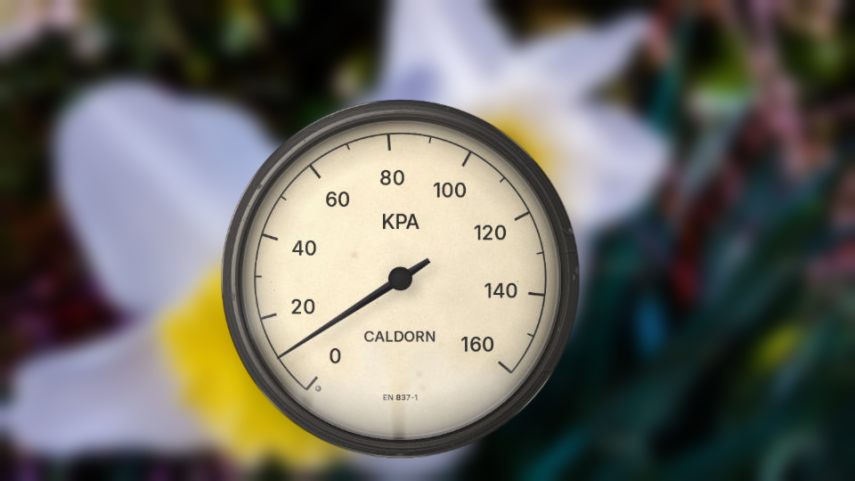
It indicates 10 kPa
